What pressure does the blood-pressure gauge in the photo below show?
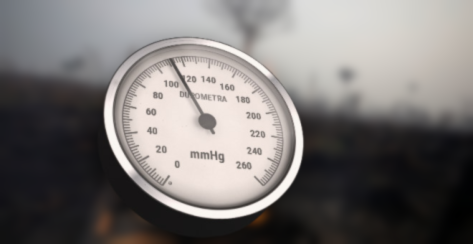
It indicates 110 mmHg
